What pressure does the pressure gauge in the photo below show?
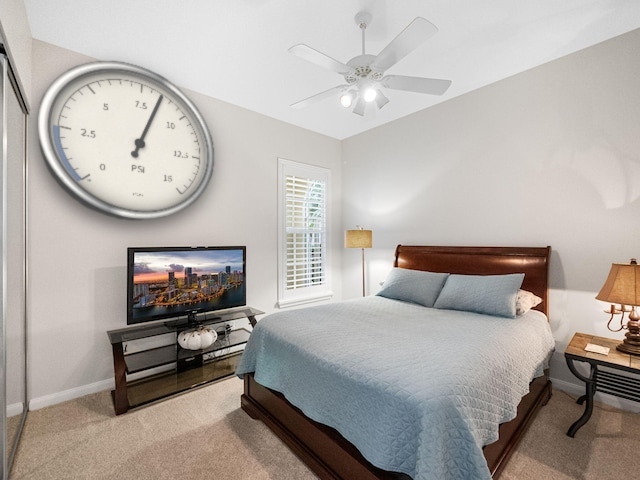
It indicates 8.5 psi
